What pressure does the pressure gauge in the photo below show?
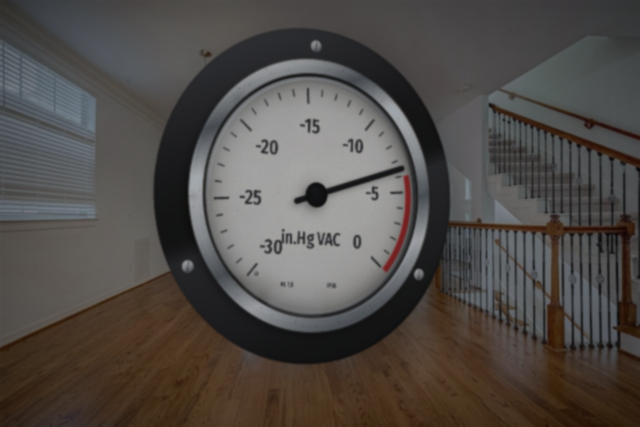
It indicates -6.5 inHg
